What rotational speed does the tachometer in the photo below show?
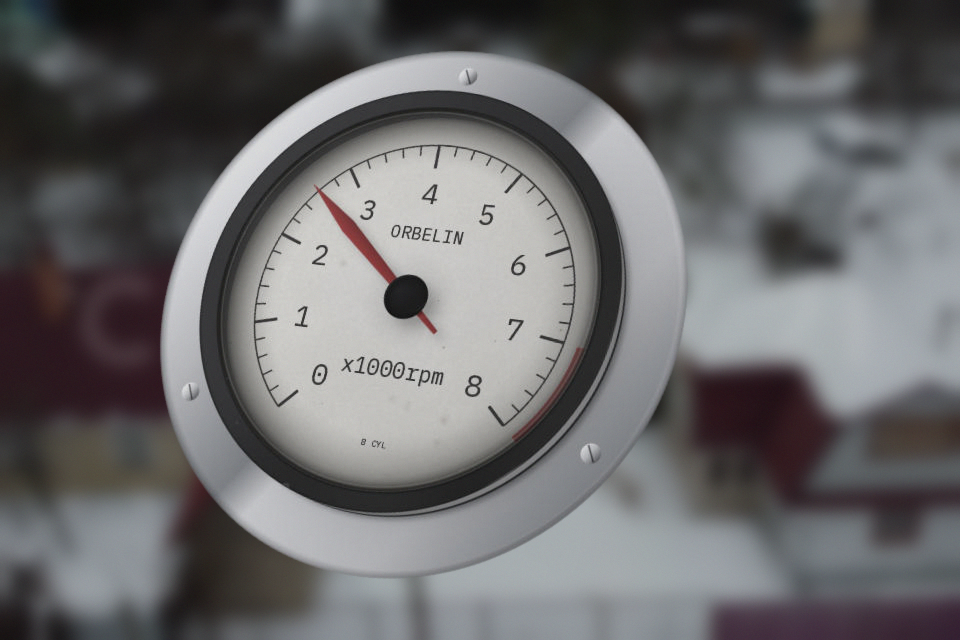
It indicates 2600 rpm
